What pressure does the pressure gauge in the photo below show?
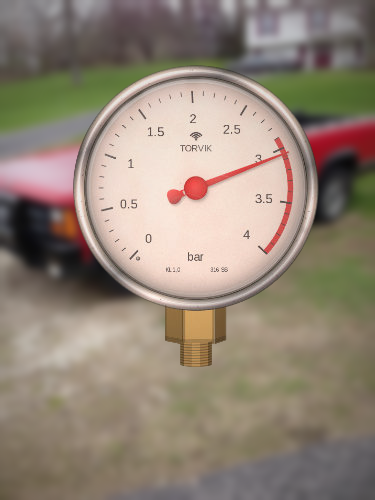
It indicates 3.05 bar
